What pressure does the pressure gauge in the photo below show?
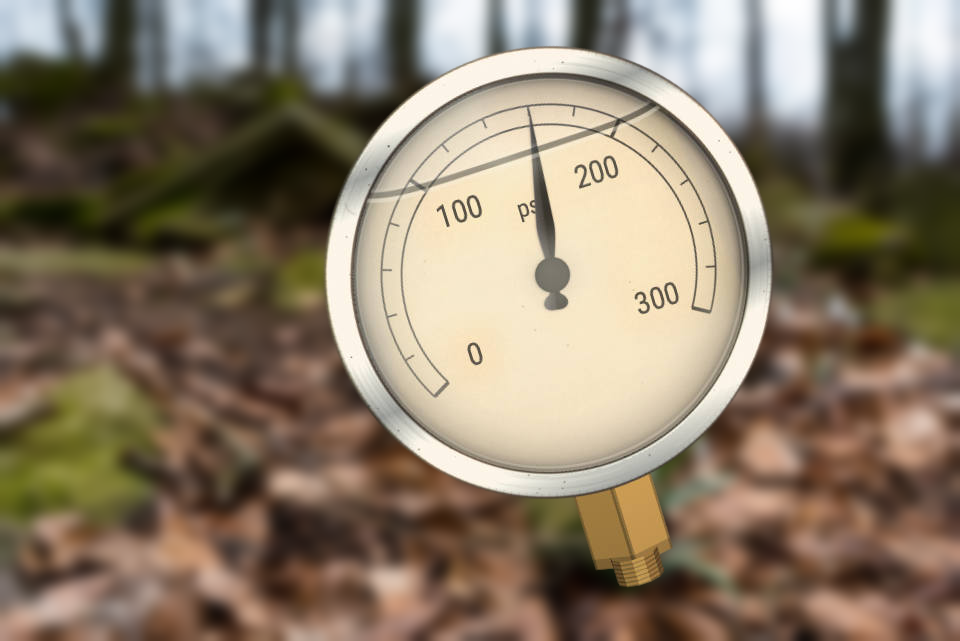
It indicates 160 psi
